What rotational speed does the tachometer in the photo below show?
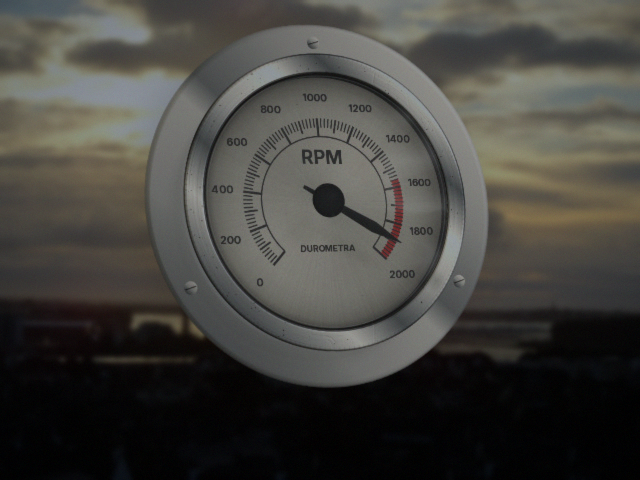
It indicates 1900 rpm
